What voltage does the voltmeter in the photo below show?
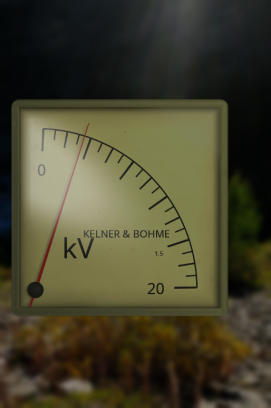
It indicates 3.5 kV
